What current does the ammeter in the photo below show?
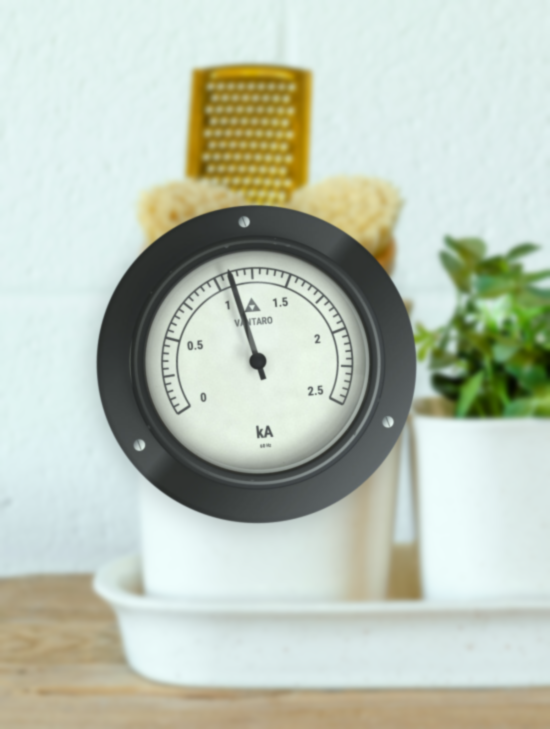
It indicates 1.1 kA
